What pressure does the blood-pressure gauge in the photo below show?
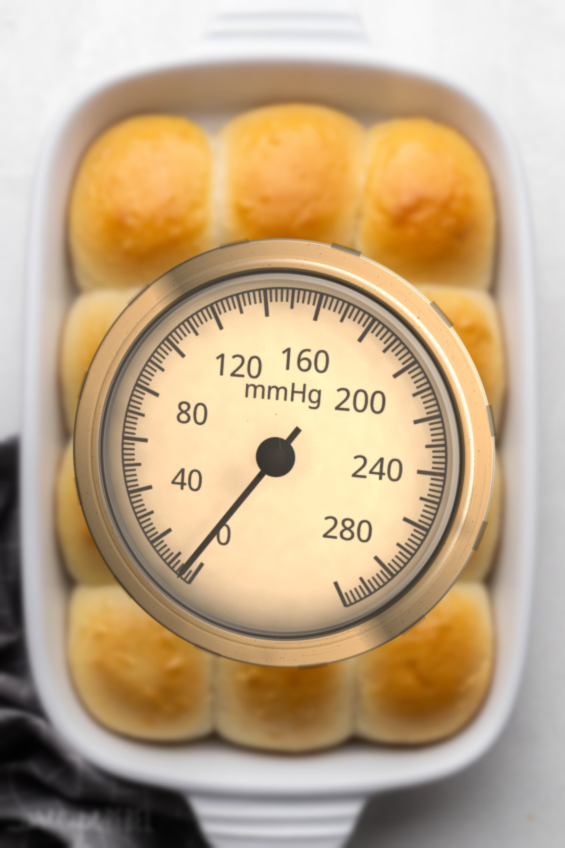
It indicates 4 mmHg
